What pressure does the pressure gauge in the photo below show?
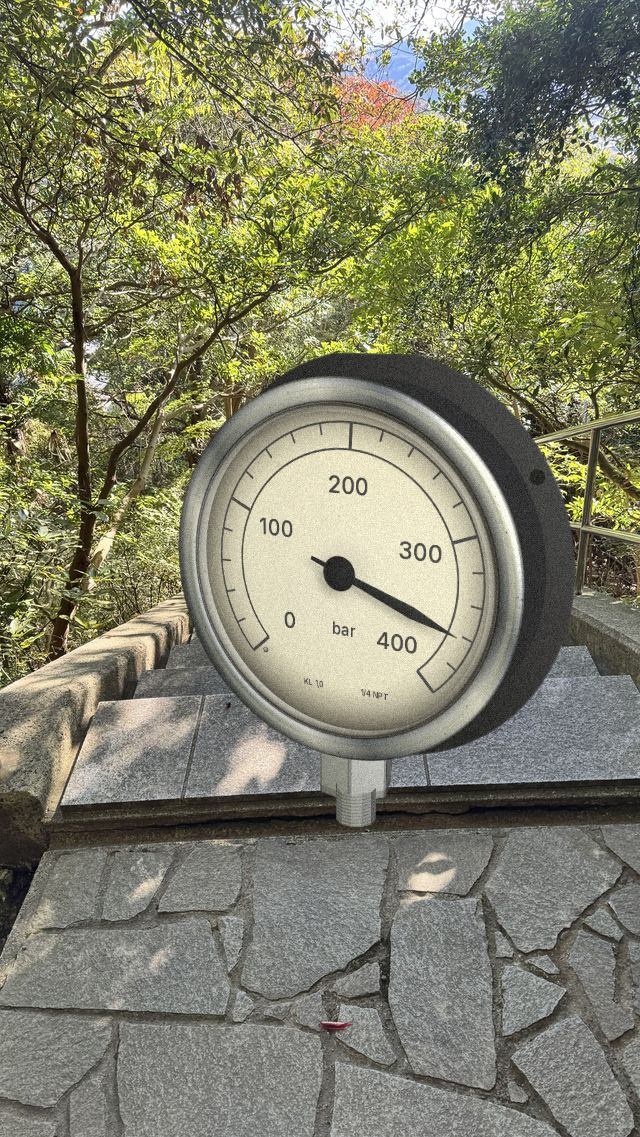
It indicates 360 bar
